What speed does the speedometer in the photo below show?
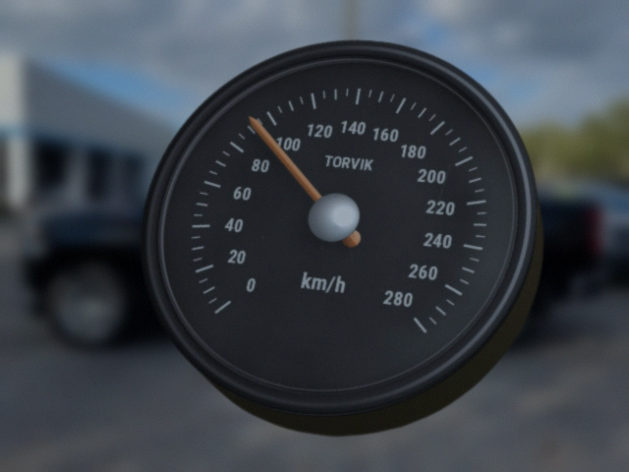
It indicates 92.5 km/h
